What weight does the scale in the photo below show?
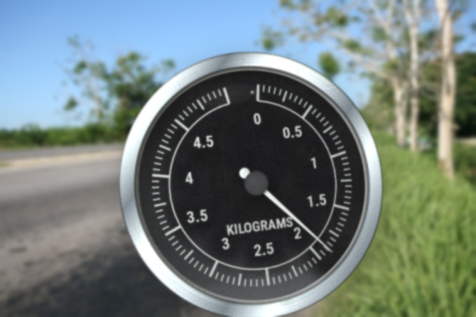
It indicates 1.9 kg
